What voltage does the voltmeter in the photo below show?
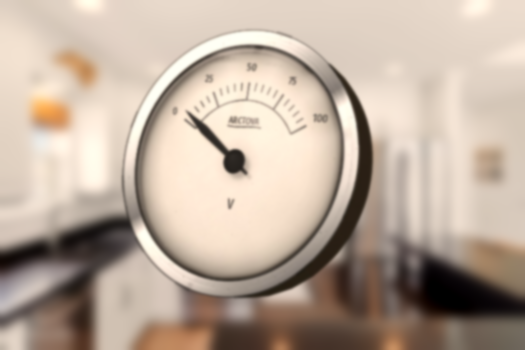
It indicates 5 V
